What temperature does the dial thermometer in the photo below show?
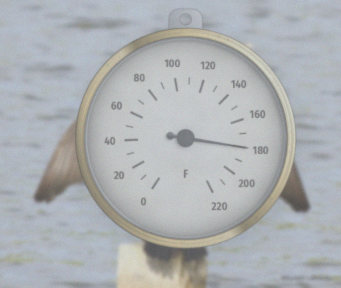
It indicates 180 °F
